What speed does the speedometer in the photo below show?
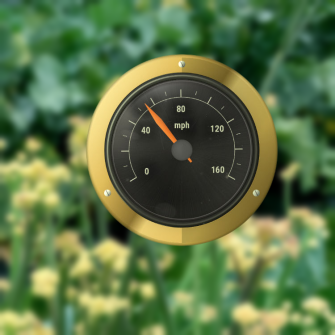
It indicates 55 mph
